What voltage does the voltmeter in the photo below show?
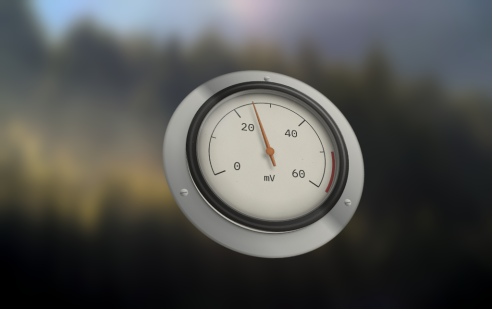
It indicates 25 mV
